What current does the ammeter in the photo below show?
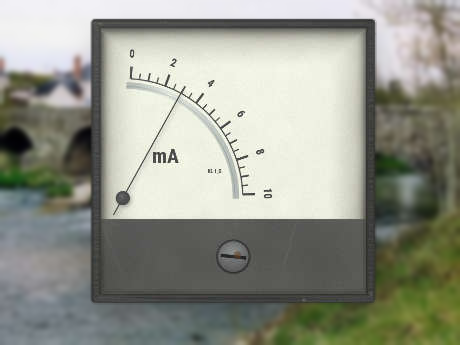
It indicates 3 mA
